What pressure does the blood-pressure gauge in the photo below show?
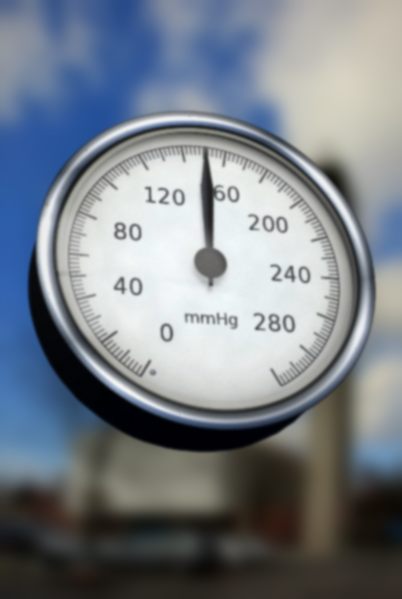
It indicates 150 mmHg
